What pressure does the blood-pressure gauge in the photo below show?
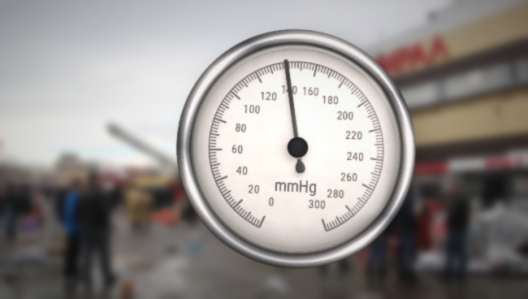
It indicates 140 mmHg
